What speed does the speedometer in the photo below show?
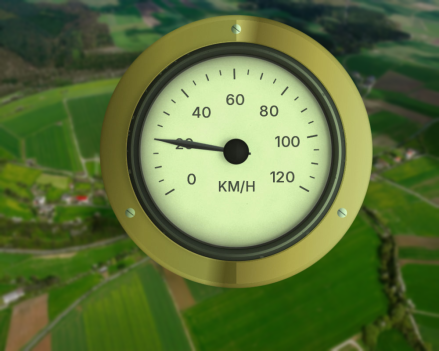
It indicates 20 km/h
